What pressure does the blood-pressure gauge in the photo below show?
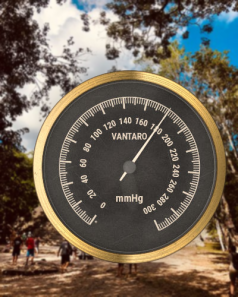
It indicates 180 mmHg
